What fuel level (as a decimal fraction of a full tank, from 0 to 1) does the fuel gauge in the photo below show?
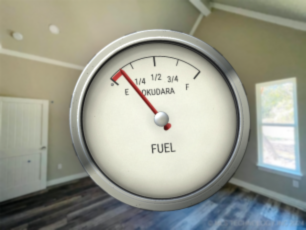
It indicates 0.125
